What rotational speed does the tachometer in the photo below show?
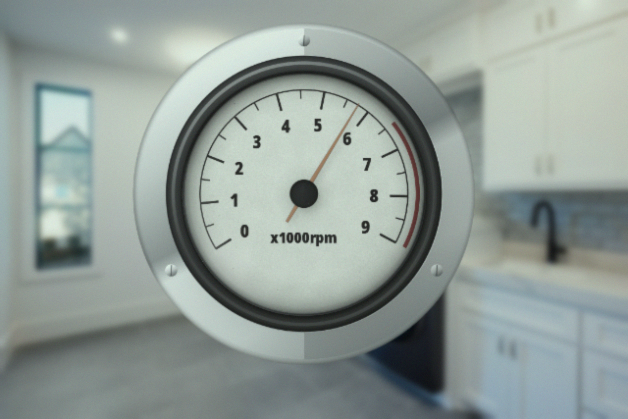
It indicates 5750 rpm
